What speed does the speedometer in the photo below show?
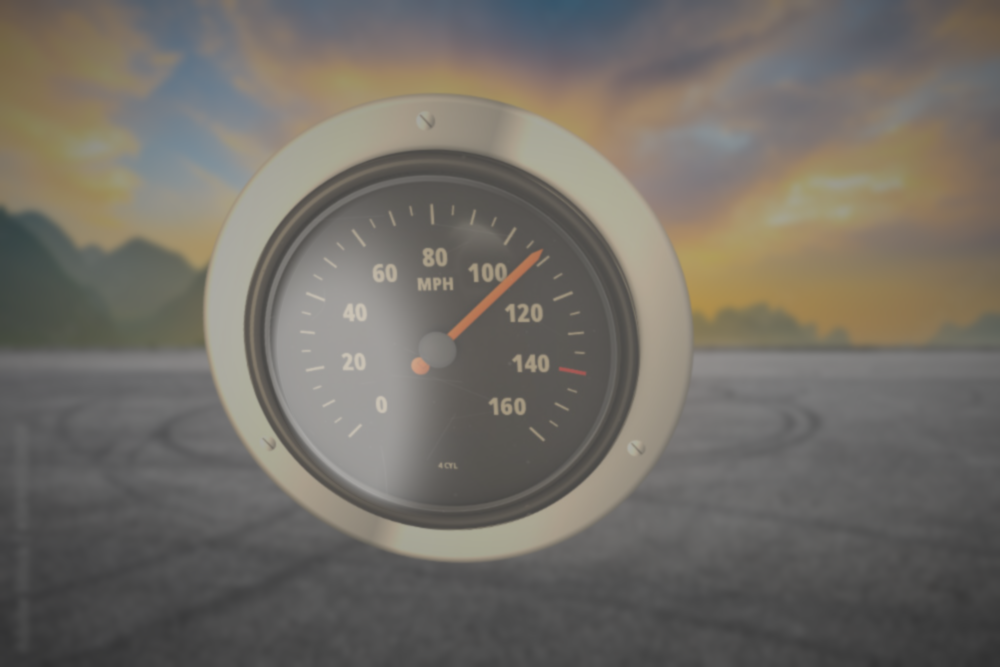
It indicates 107.5 mph
